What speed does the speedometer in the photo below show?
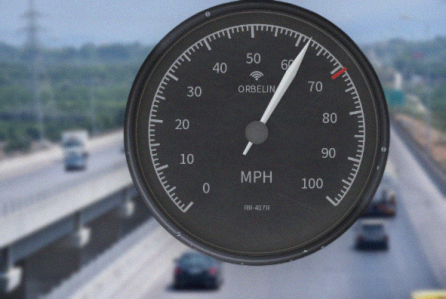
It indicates 62 mph
